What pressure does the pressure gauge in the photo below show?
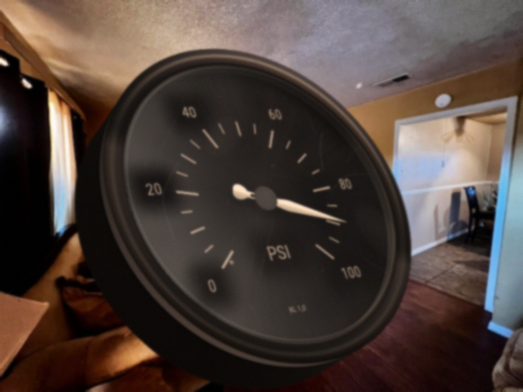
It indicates 90 psi
